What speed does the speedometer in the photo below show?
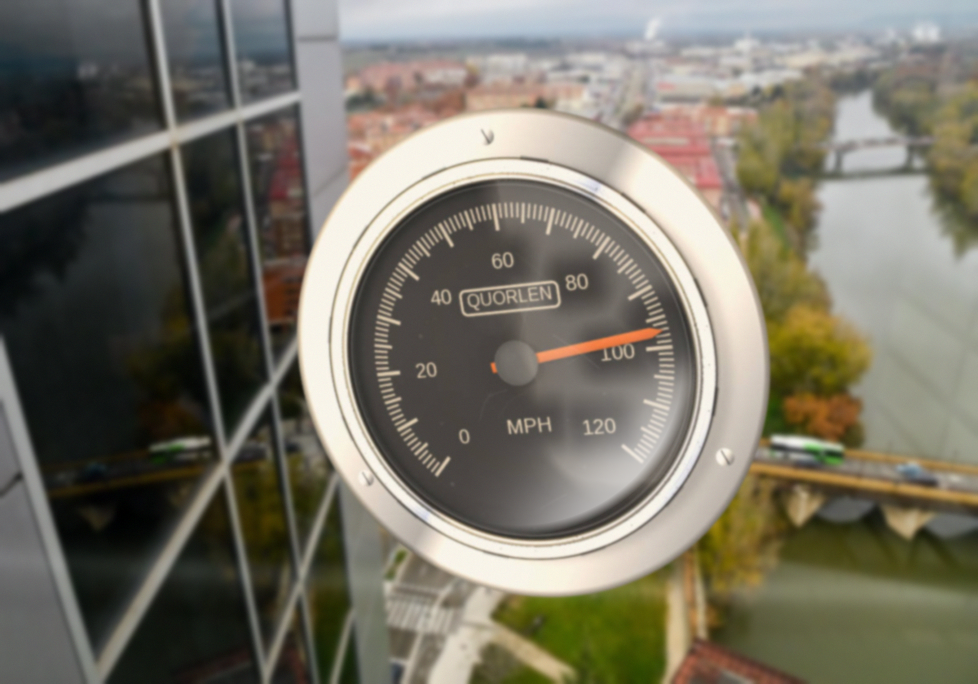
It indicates 97 mph
